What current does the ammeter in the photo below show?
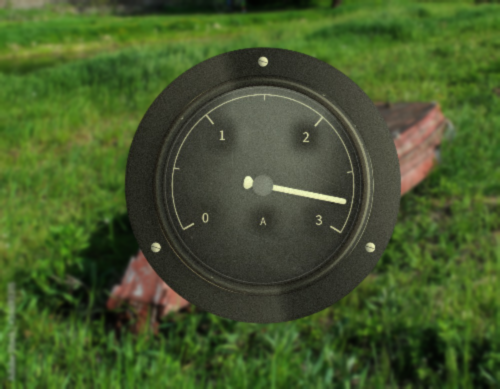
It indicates 2.75 A
